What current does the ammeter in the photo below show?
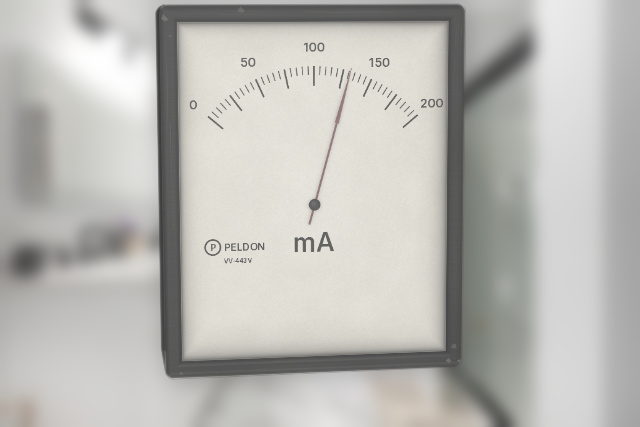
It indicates 130 mA
